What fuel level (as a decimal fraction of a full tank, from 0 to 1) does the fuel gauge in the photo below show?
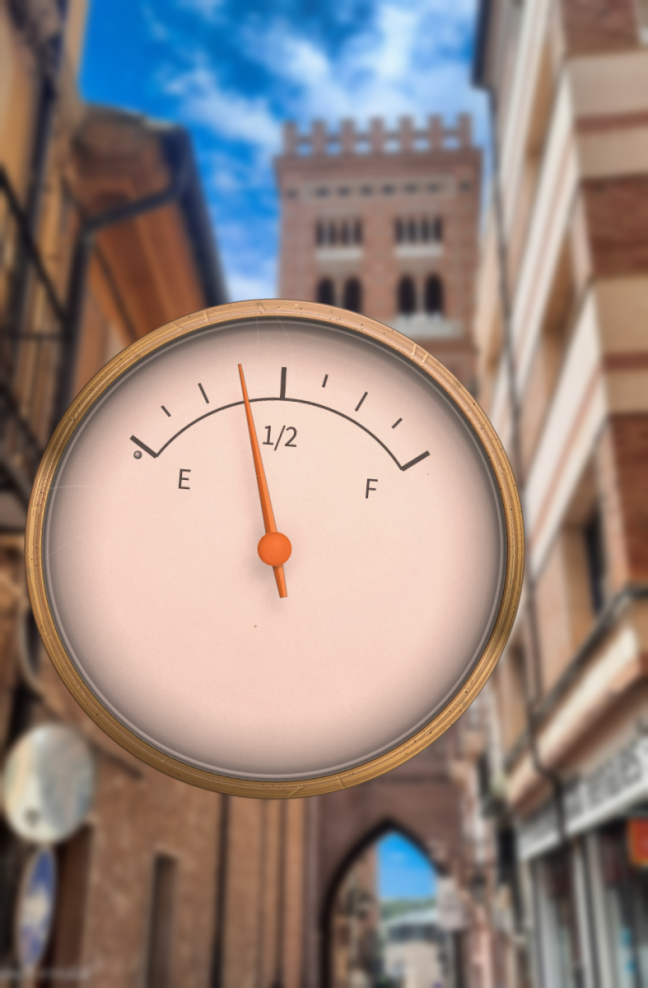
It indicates 0.375
